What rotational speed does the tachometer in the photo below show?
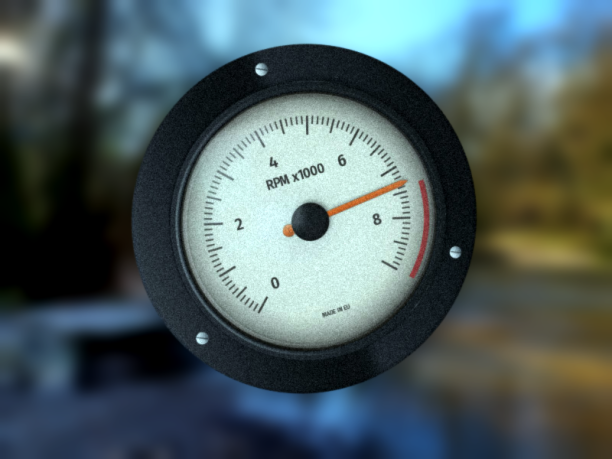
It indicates 7300 rpm
